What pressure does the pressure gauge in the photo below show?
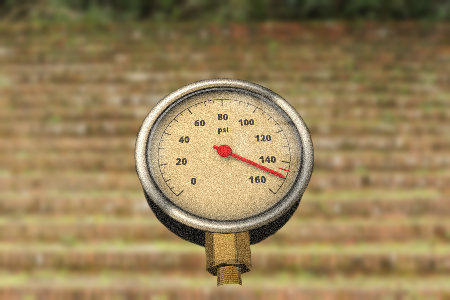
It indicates 150 psi
